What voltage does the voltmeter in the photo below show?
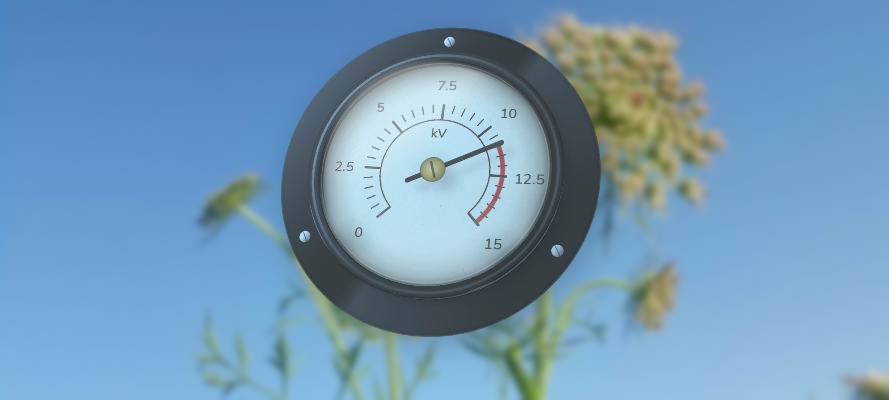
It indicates 11 kV
